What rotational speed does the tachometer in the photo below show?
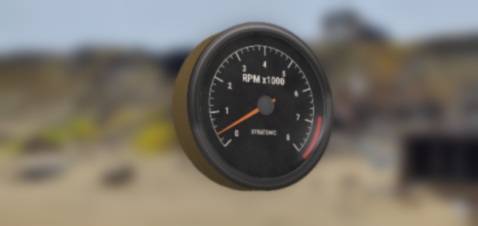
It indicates 400 rpm
